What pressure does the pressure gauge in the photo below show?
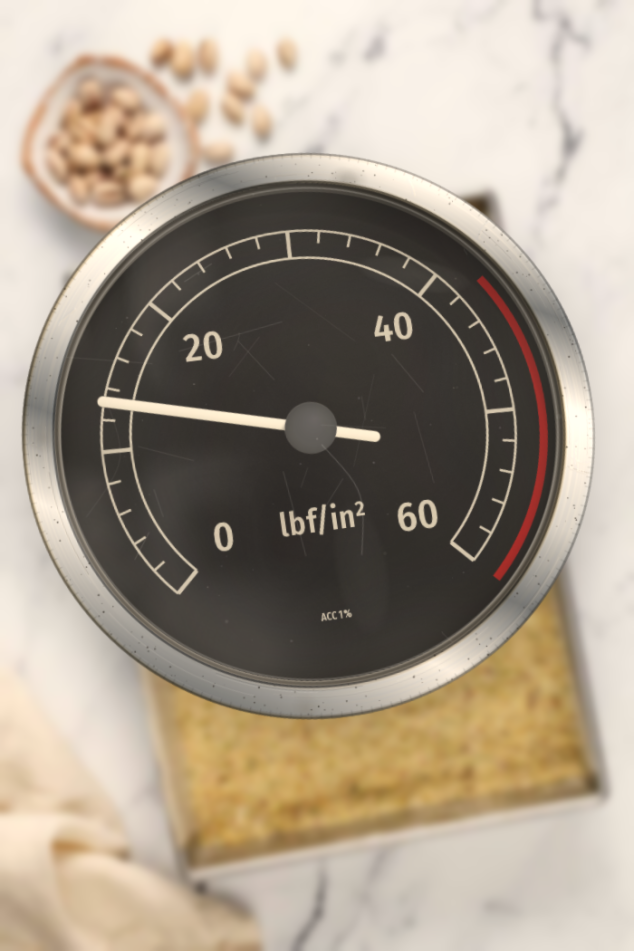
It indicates 13 psi
